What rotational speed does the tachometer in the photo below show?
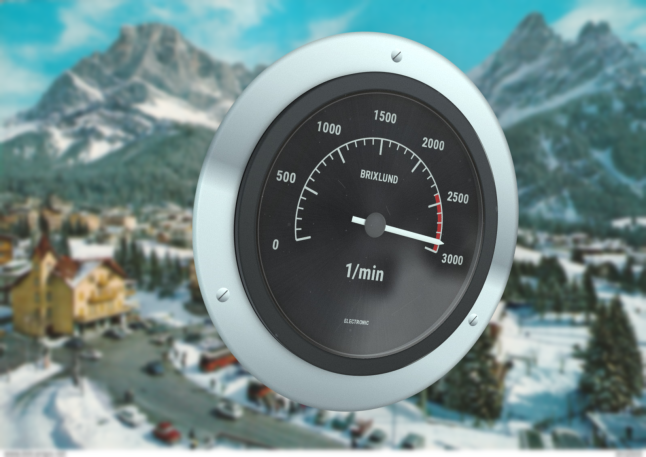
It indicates 2900 rpm
